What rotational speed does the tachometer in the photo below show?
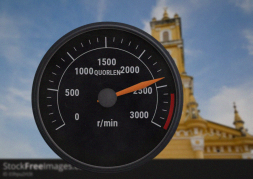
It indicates 2400 rpm
